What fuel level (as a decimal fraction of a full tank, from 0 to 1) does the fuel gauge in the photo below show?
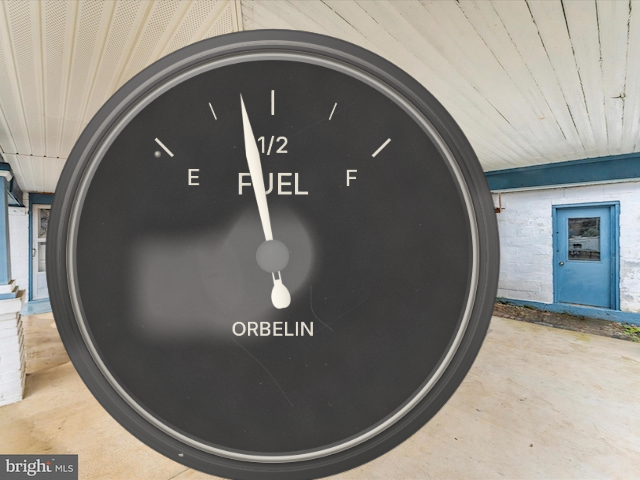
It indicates 0.375
